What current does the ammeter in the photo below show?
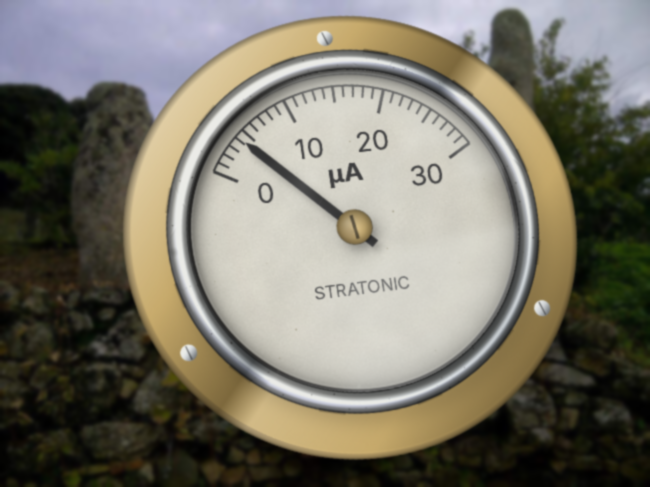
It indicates 4 µA
